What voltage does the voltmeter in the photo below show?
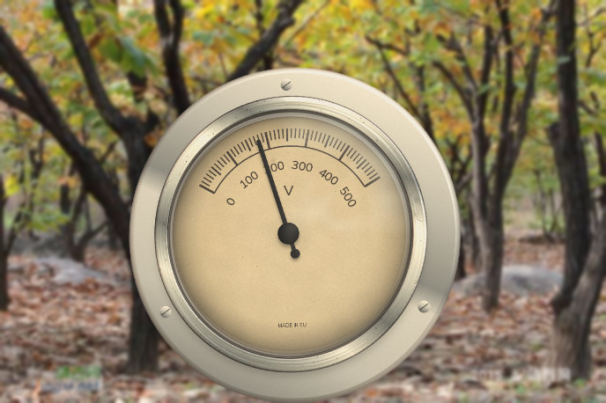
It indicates 180 V
